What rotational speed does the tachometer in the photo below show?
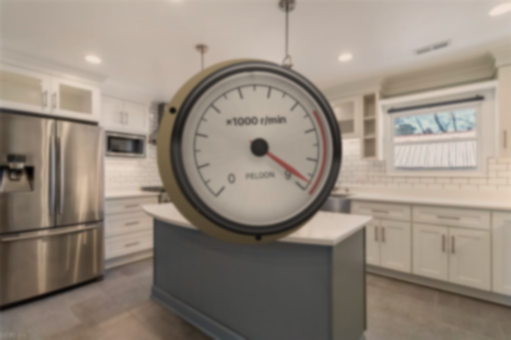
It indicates 8750 rpm
